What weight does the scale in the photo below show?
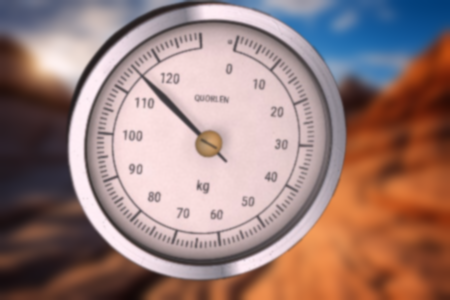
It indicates 115 kg
